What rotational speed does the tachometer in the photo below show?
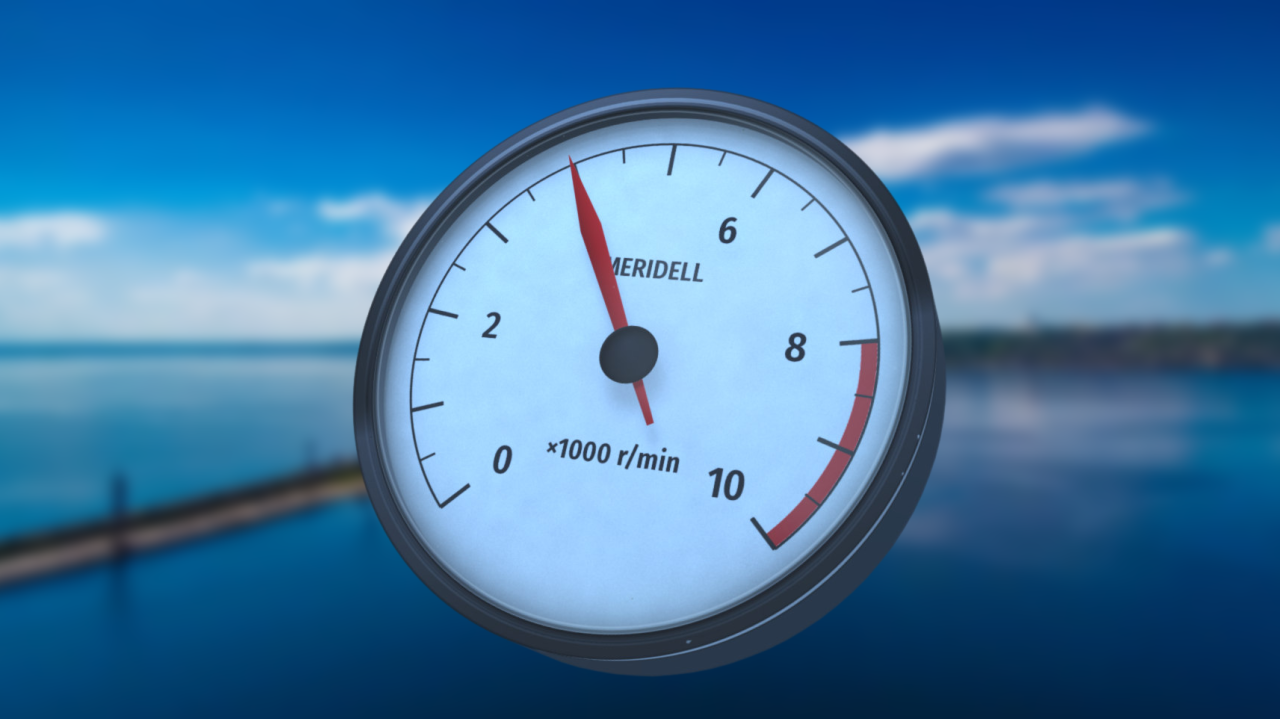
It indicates 4000 rpm
